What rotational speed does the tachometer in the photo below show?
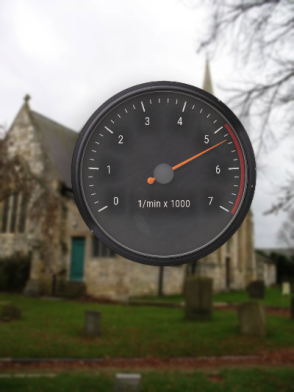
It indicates 5300 rpm
